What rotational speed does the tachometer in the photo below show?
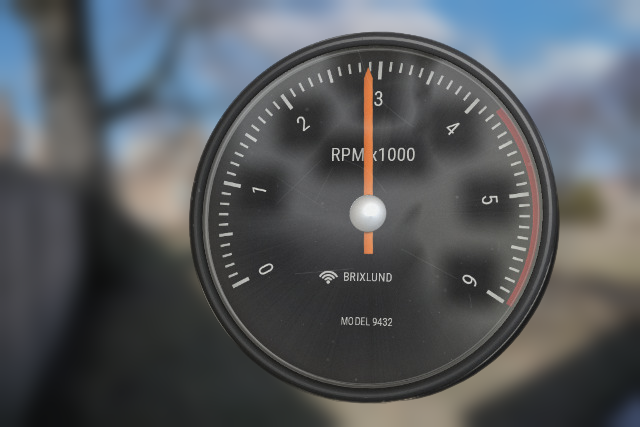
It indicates 2900 rpm
